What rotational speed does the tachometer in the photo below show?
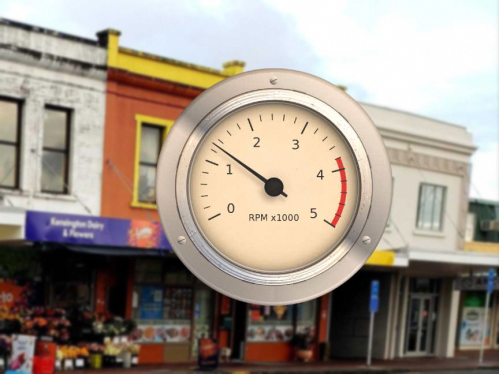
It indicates 1300 rpm
